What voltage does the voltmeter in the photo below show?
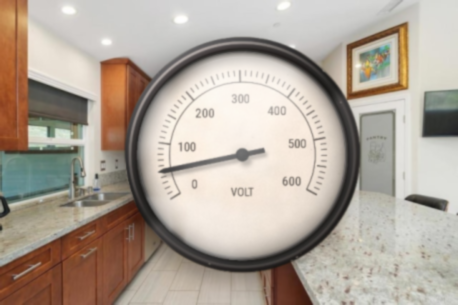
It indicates 50 V
